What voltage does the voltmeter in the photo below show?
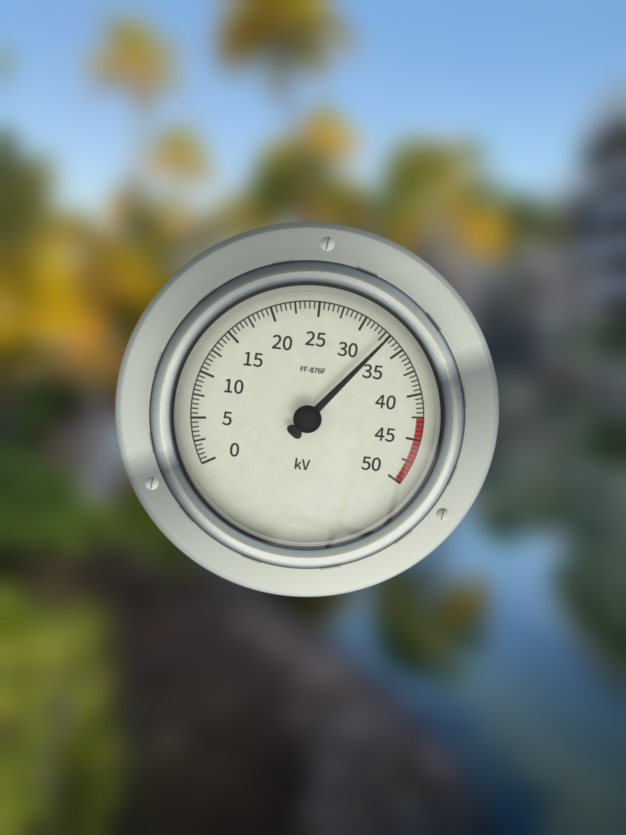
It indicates 33 kV
